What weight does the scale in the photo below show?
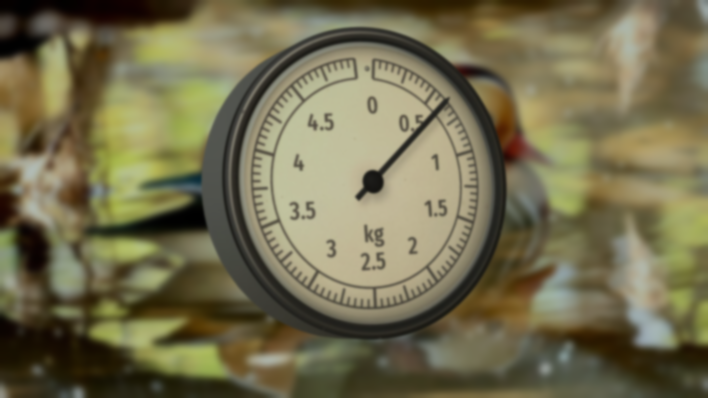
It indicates 0.6 kg
